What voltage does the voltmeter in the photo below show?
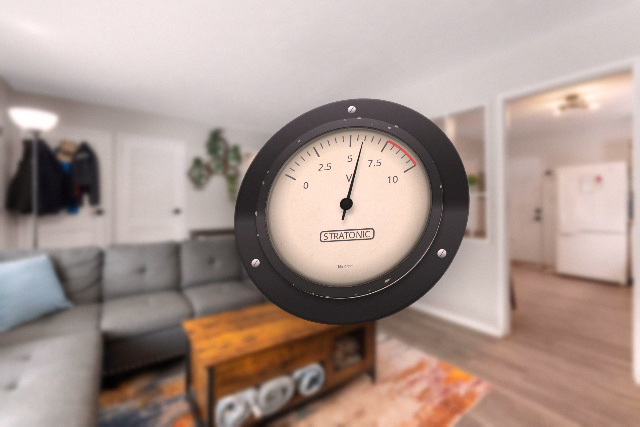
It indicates 6 V
